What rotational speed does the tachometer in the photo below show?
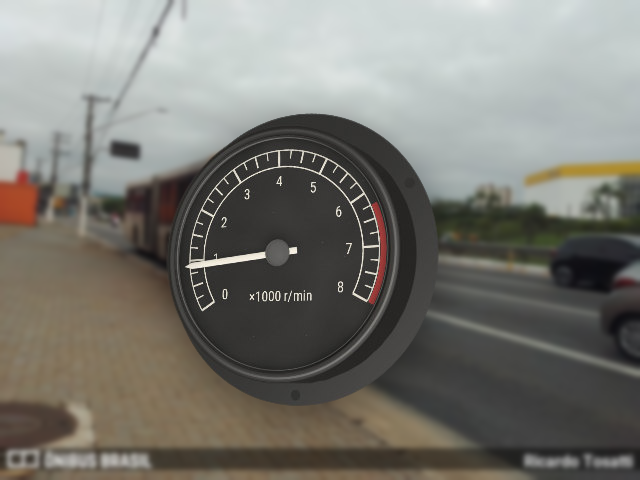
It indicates 875 rpm
